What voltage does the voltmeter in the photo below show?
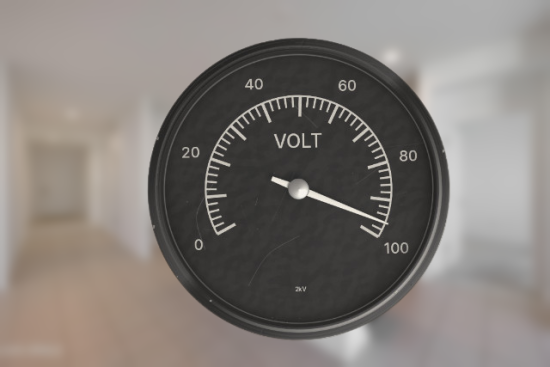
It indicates 96 V
